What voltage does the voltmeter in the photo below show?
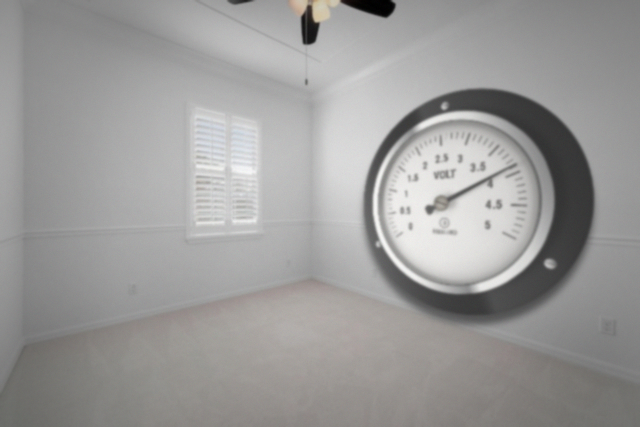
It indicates 3.9 V
